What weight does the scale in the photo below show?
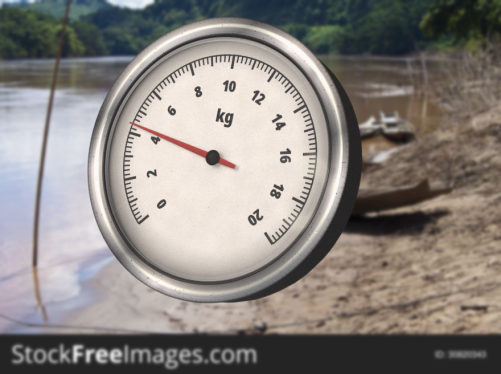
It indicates 4.4 kg
